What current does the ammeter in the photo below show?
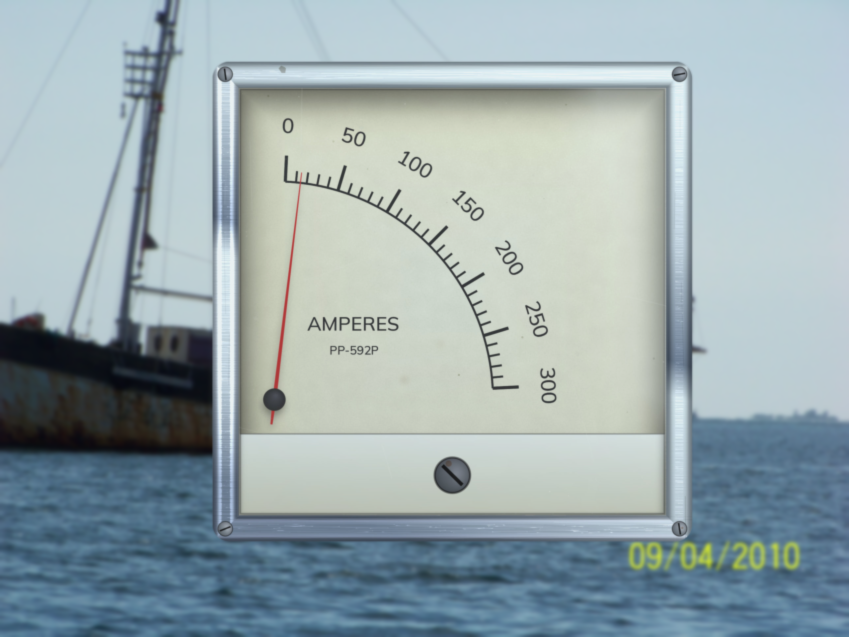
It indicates 15 A
